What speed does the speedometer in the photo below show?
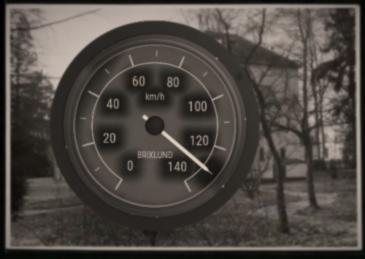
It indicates 130 km/h
